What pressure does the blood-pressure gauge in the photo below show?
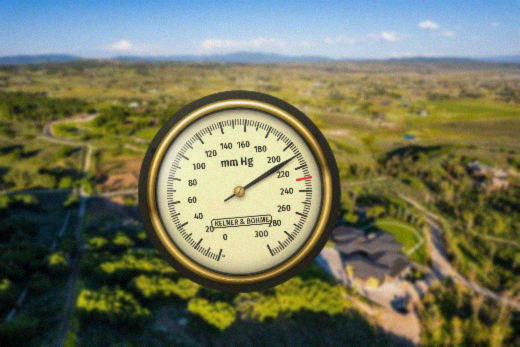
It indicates 210 mmHg
